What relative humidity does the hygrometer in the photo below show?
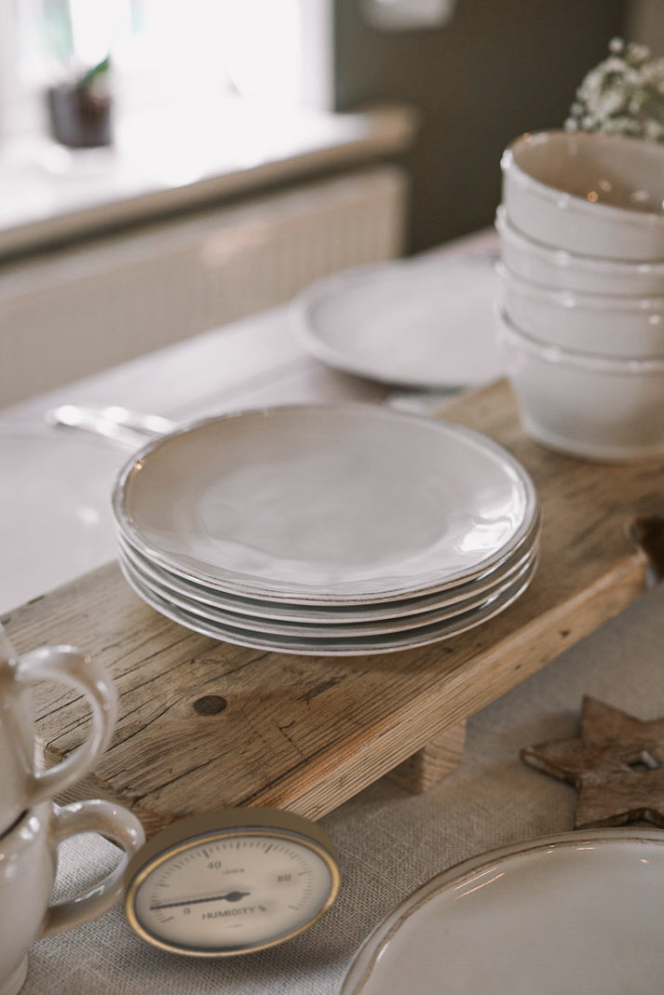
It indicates 10 %
